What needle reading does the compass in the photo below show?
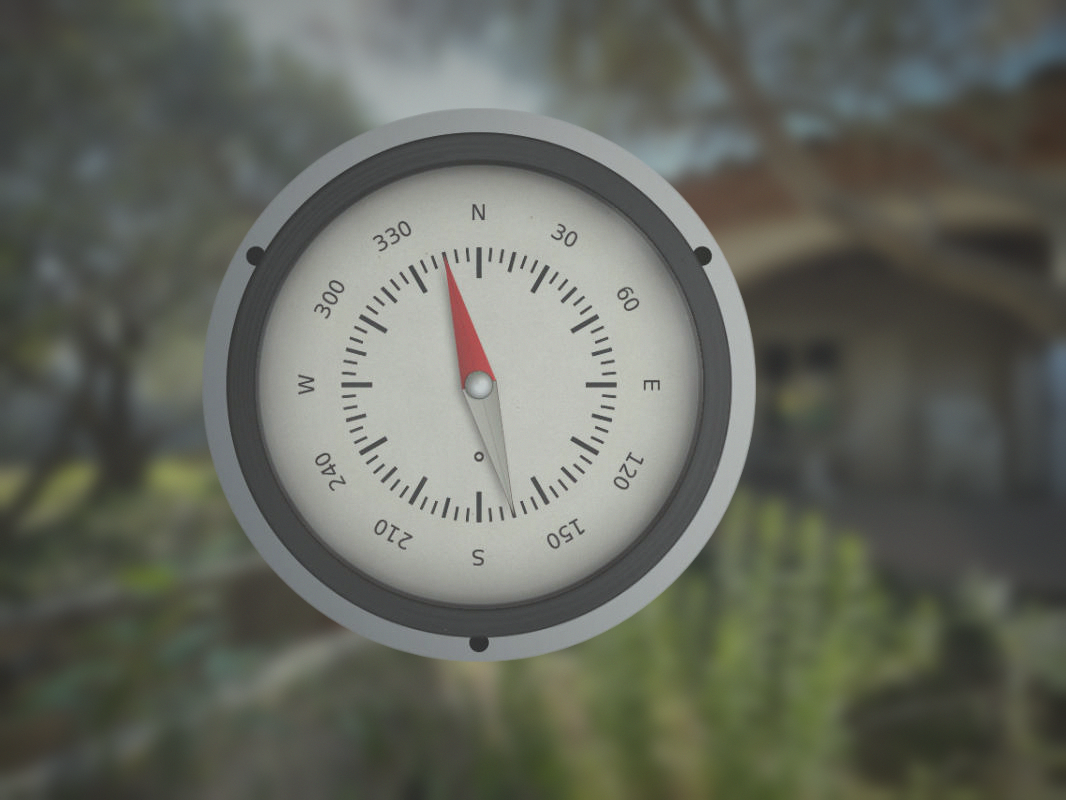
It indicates 345 °
